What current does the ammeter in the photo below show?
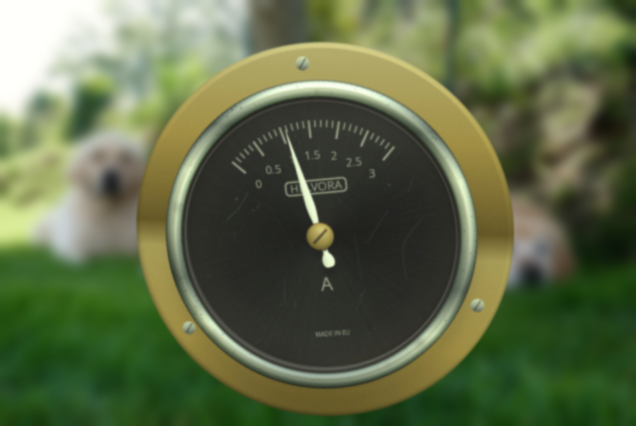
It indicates 1.1 A
